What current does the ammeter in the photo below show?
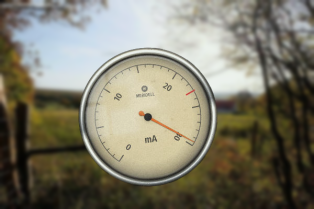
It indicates 29.5 mA
